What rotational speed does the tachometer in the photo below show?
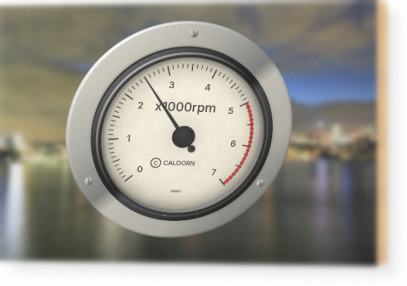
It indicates 2500 rpm
